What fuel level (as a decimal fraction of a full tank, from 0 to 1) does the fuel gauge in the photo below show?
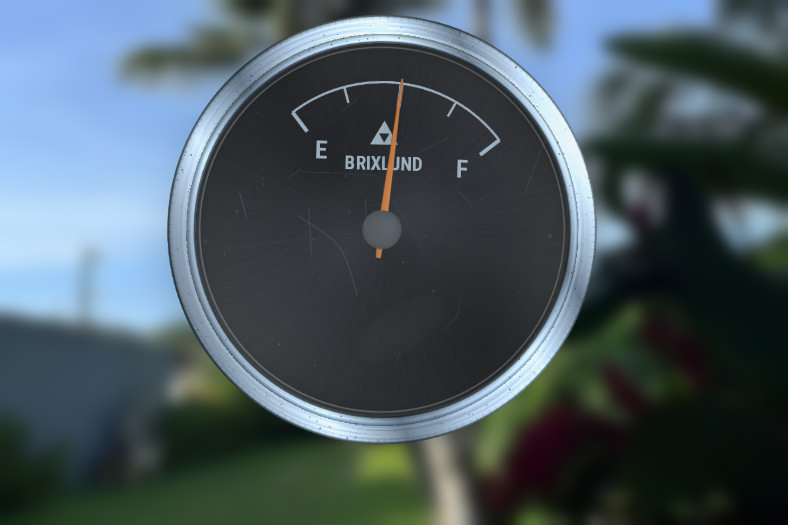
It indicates 0.5
